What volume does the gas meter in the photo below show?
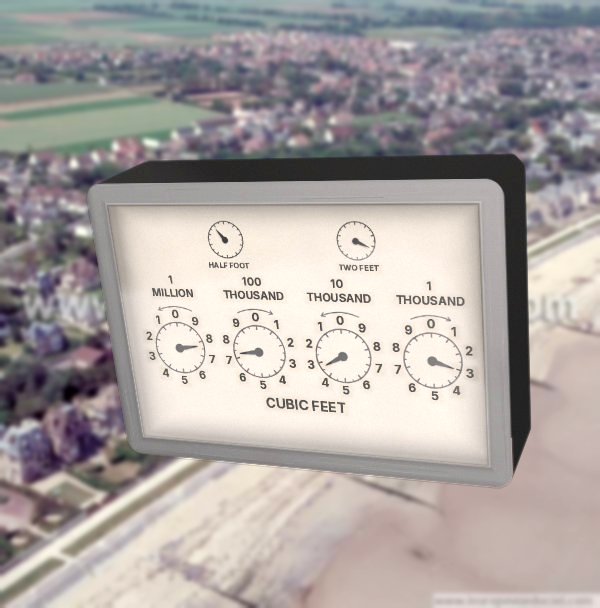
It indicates 773300 ft³
